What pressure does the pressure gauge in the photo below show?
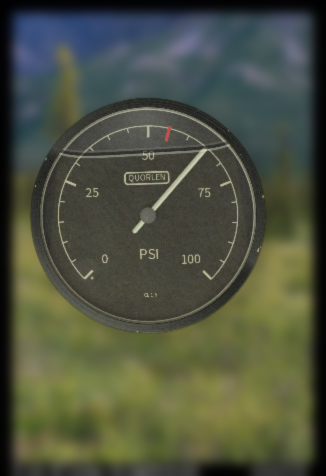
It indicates 65 psi
